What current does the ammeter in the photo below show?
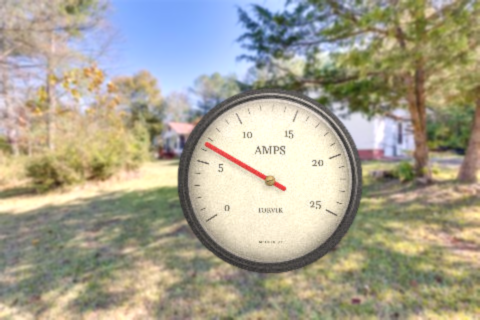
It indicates 6.5 A
